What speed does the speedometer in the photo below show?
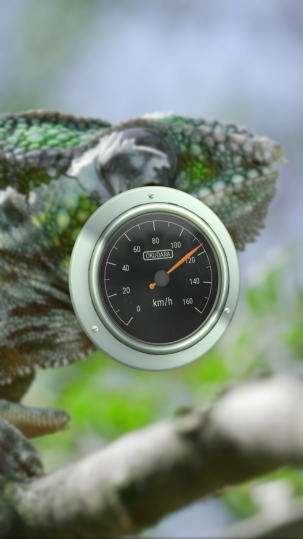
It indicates 115 km/h
